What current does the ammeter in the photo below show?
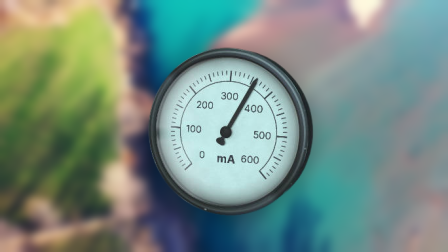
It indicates 360 mA
